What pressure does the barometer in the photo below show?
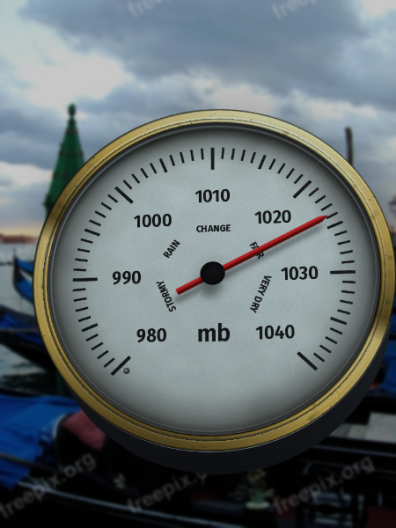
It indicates 1024 mbar
